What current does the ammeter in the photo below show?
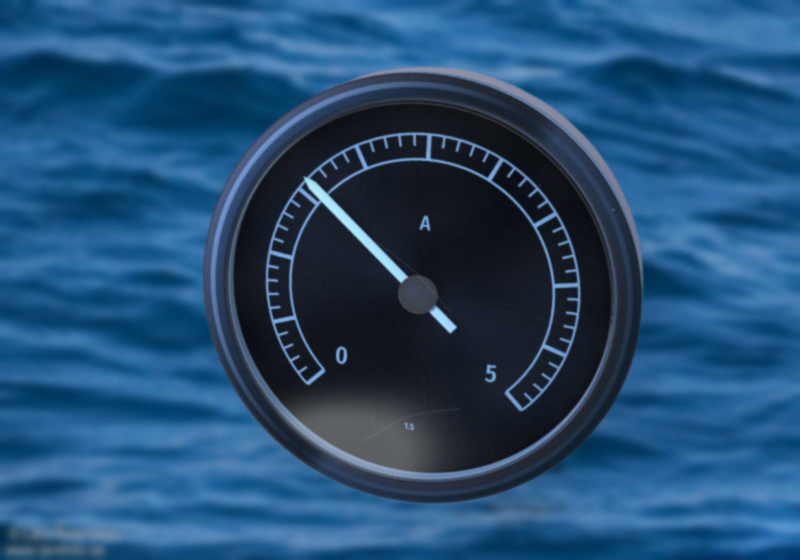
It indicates 1.6 A
